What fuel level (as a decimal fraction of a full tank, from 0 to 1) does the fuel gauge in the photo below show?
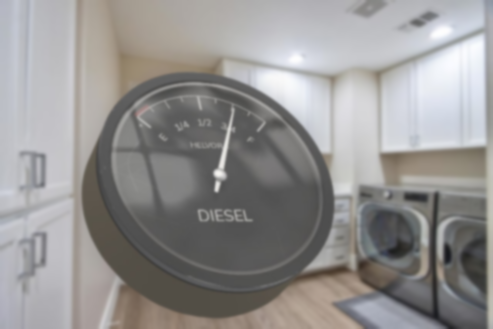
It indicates 0.75
